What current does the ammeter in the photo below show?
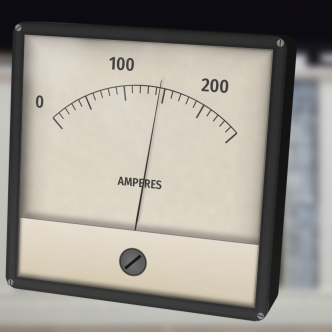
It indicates 145 A
